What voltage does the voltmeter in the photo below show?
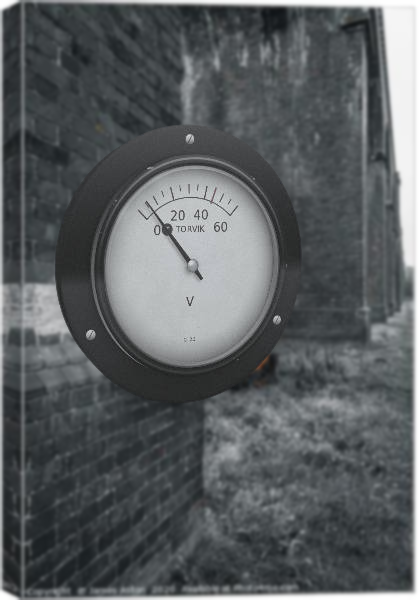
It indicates 5 V
